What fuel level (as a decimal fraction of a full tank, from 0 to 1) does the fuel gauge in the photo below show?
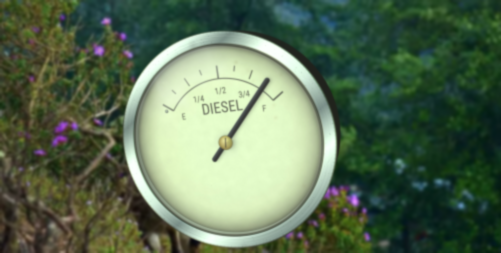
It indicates 0.875
